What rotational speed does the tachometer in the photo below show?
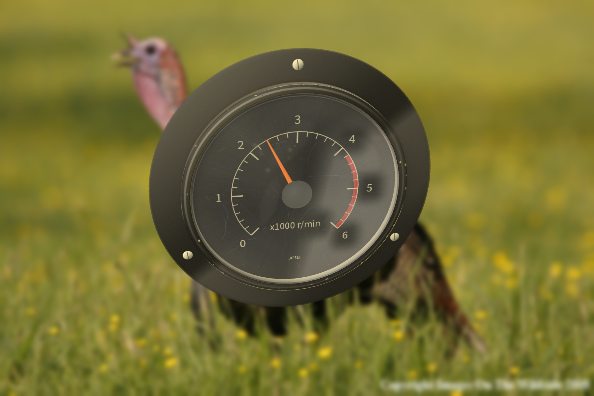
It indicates 2400 rpm
